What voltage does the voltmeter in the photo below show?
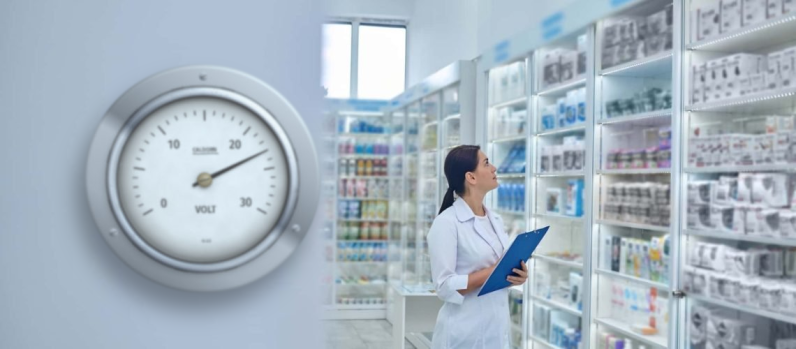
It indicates 23 V
